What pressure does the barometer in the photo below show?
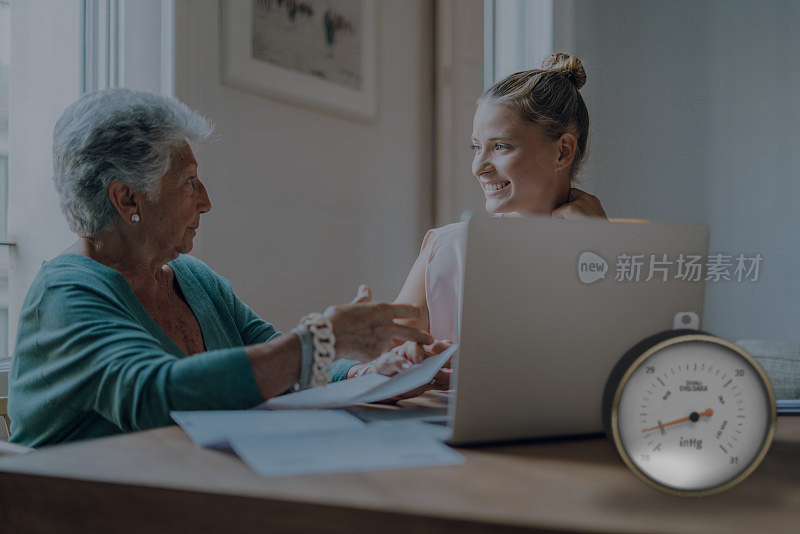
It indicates 28.3 inHg
